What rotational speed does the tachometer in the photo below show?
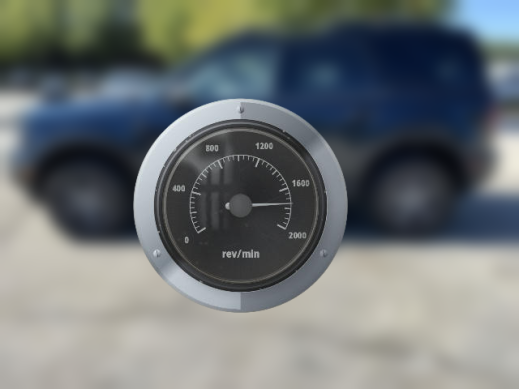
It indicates 1750 rpm
